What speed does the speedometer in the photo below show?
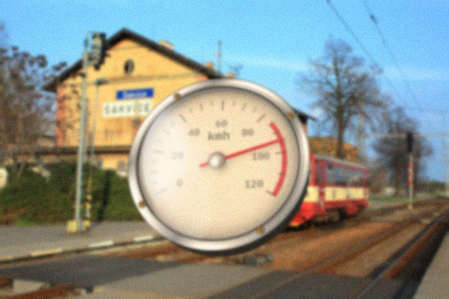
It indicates 95 km/h
